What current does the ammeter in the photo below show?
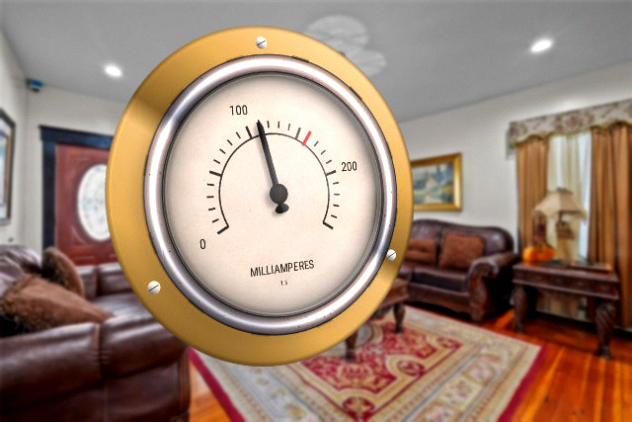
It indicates 110 mA
